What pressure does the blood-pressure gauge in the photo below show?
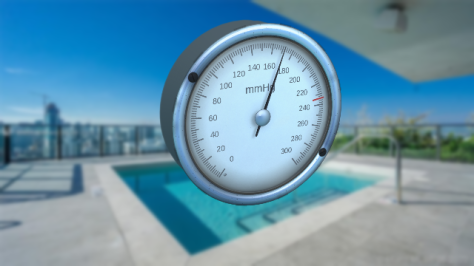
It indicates 170 mmHg
